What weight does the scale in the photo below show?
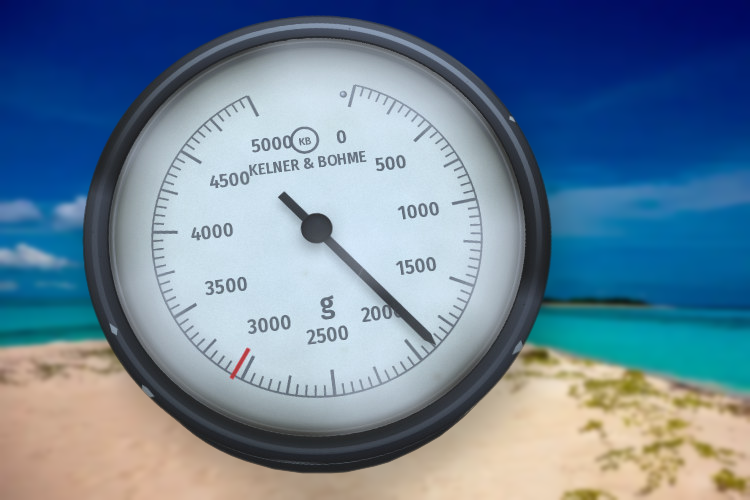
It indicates 1900 g
